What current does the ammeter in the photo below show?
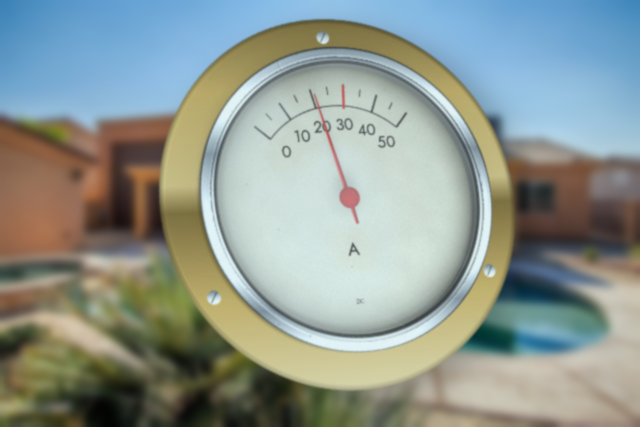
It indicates 20 A
